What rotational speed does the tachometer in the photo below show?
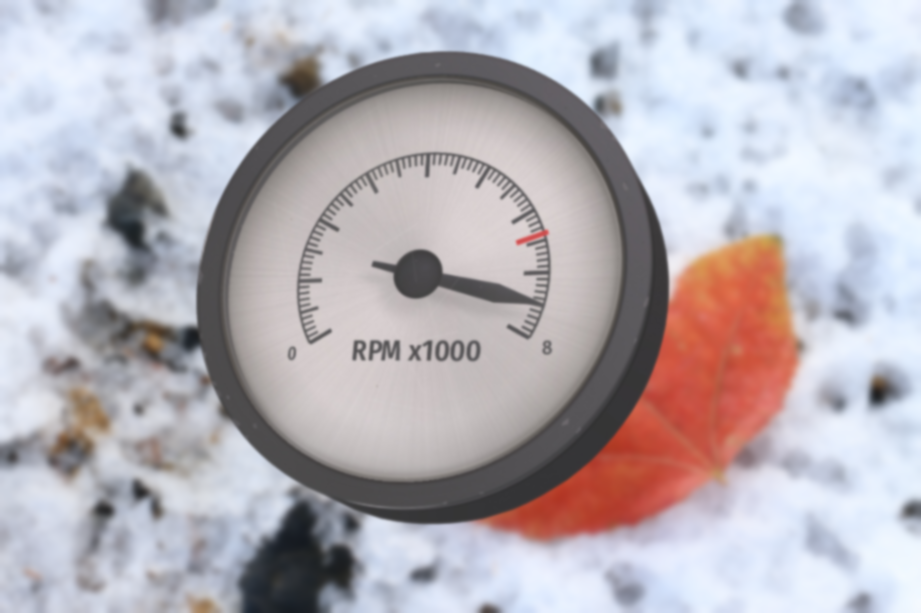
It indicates 7500 rpm
